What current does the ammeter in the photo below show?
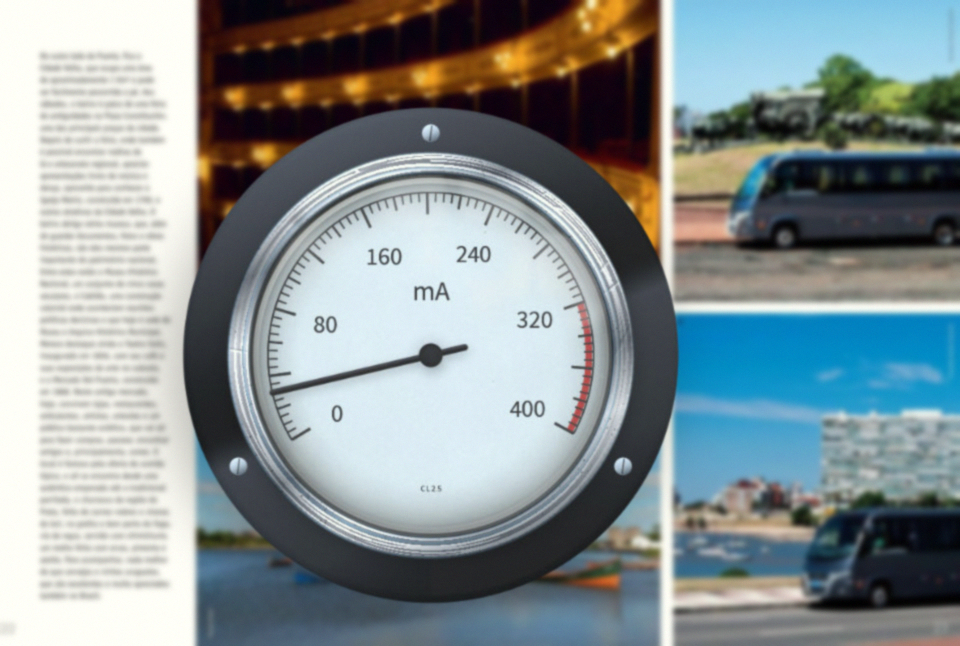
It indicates 30 mA
